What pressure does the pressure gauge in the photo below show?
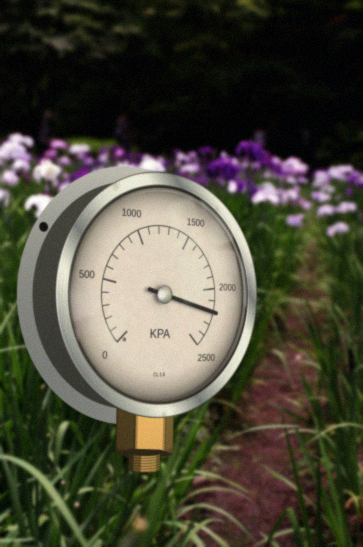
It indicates 2200 kPa
